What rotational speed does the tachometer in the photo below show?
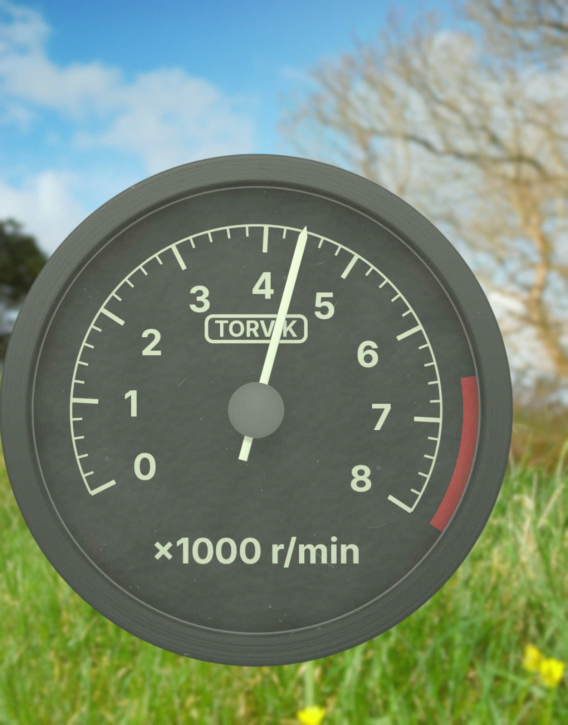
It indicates 4400 rpm
